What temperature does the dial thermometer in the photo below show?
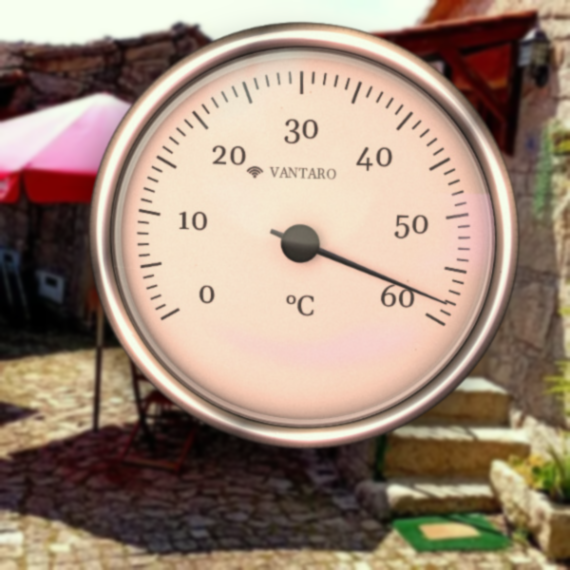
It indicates 58 °C
